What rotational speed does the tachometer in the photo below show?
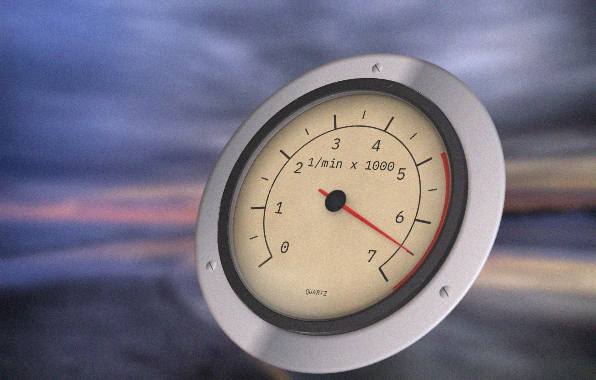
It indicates 6500 rpm
